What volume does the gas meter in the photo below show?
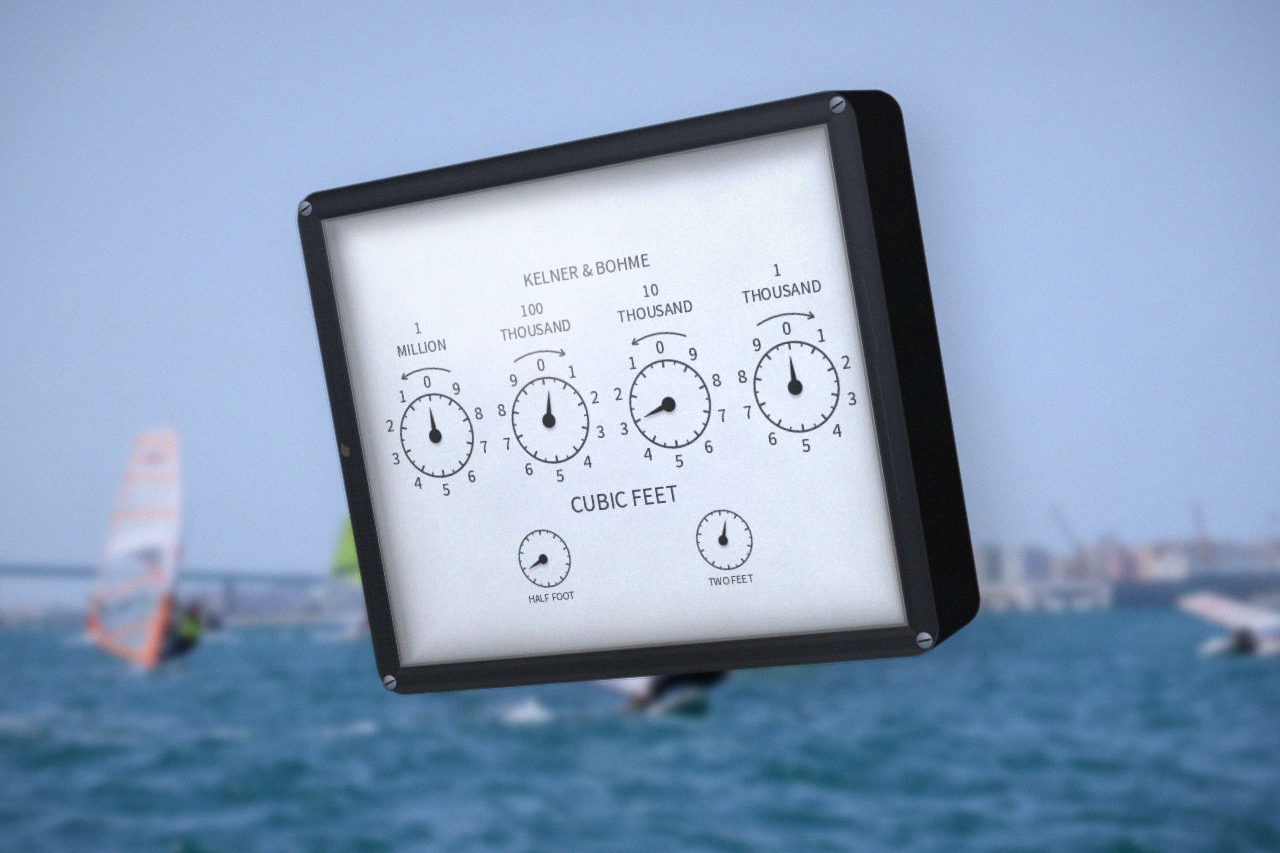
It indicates 3000 ft³
